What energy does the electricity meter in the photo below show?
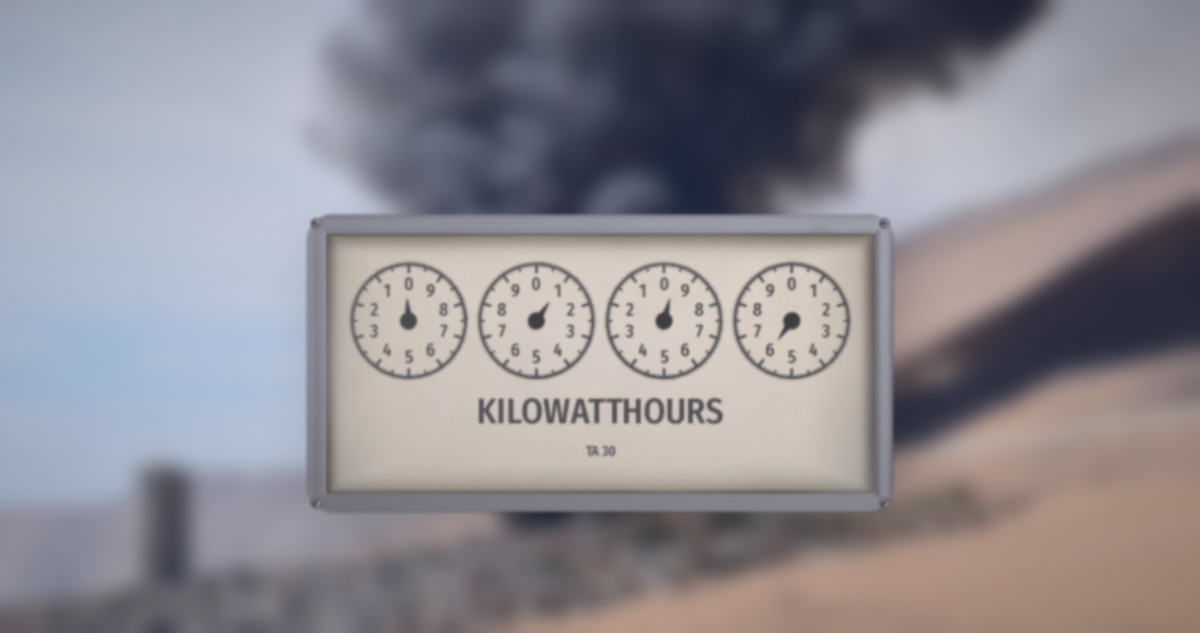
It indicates 96 kWh
